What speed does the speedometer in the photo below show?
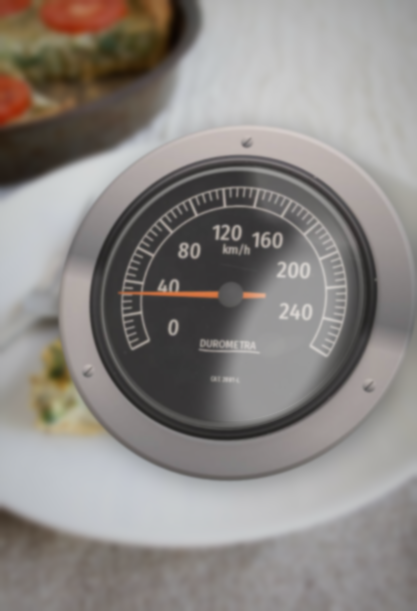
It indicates 32 km/h
